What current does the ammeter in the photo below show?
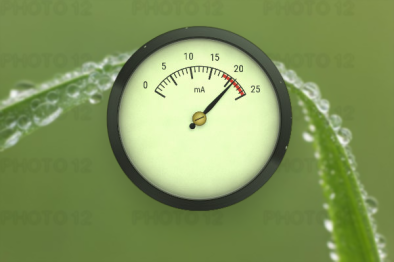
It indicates 21 mA
